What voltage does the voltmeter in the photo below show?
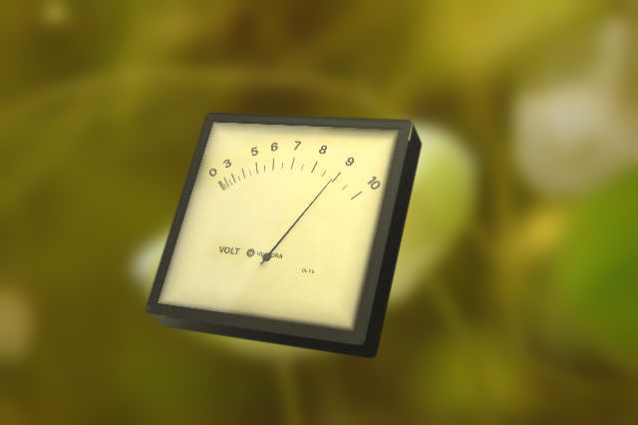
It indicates 9 V
